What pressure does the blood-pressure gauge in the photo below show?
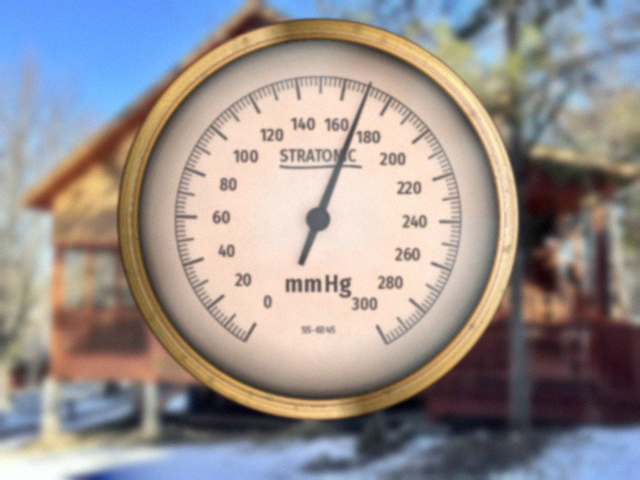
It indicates 170 mmHg
